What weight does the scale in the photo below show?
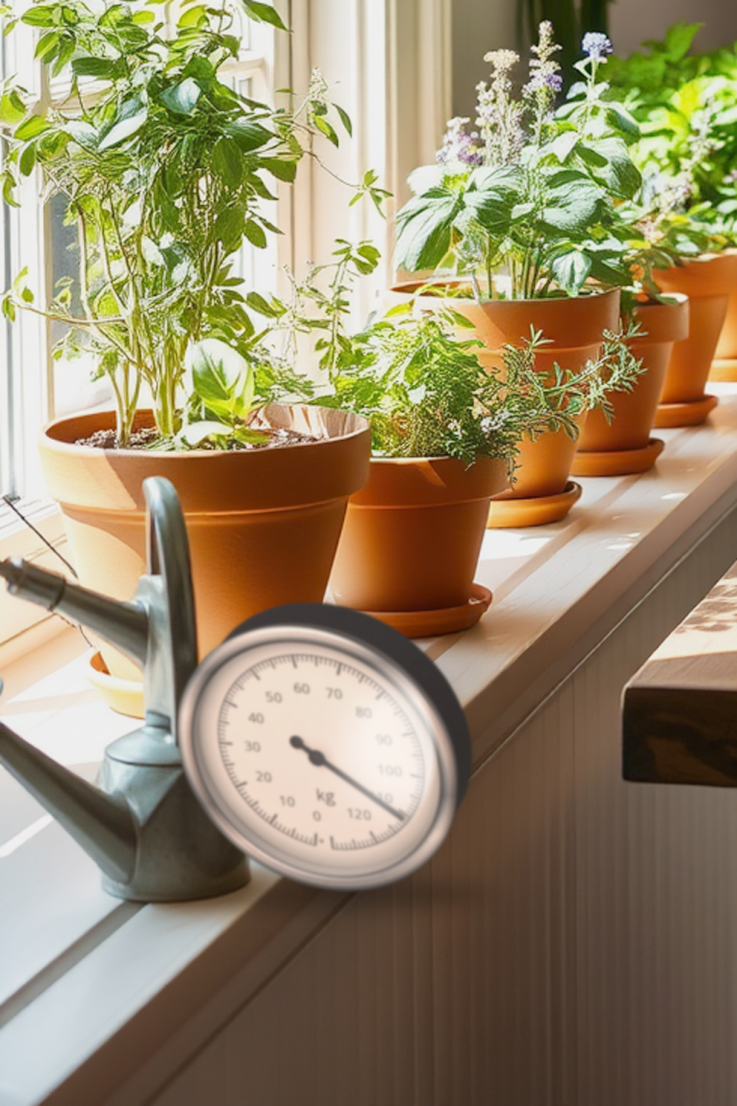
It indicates 110 kg
